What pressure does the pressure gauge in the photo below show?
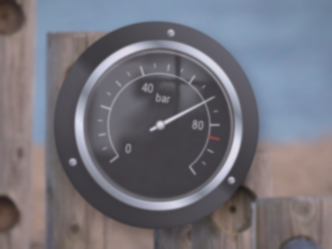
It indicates 70 bar
